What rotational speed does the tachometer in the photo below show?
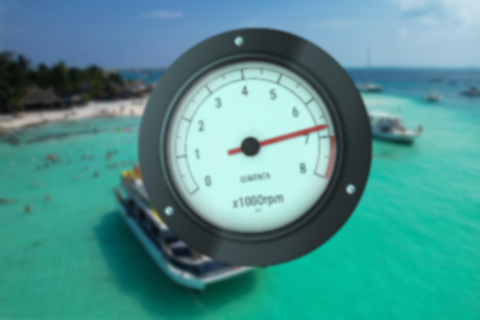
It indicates 6750 rpm
